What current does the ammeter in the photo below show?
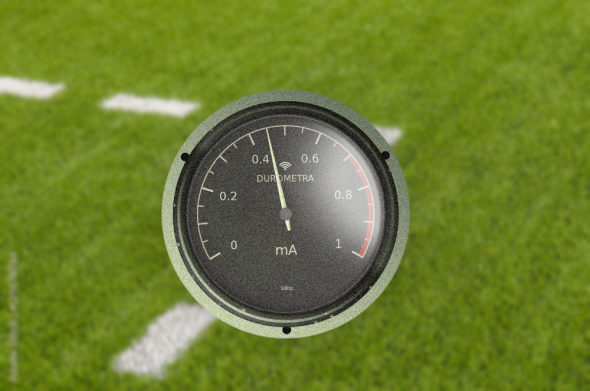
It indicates 0.45 mA
